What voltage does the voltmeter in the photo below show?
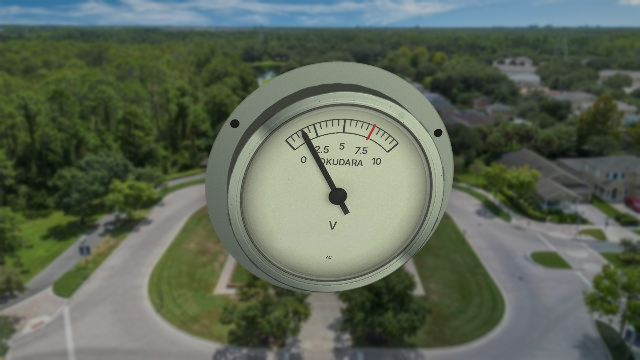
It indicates 1.5 V
